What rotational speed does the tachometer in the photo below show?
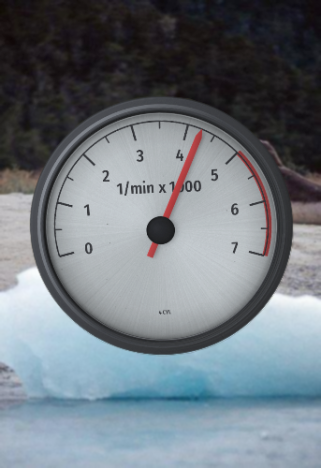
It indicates 4250 rpm
